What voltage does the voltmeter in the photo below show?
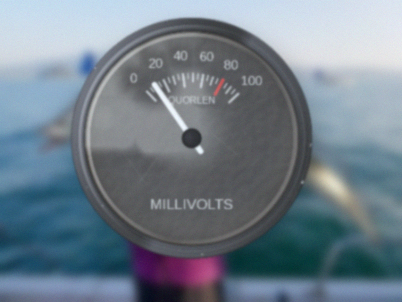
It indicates 10 mV
